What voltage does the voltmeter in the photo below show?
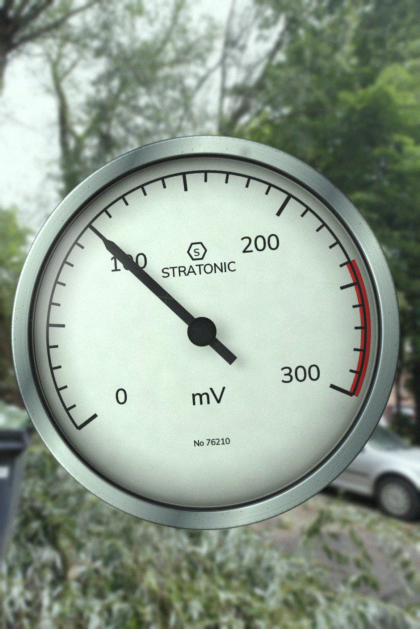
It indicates 100 mV
